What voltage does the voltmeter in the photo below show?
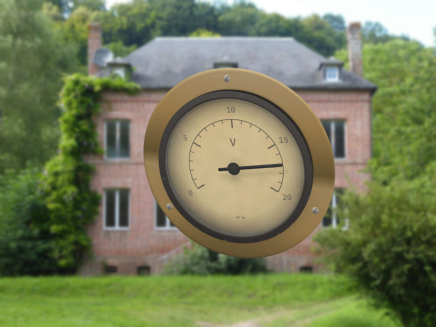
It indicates 17 V
